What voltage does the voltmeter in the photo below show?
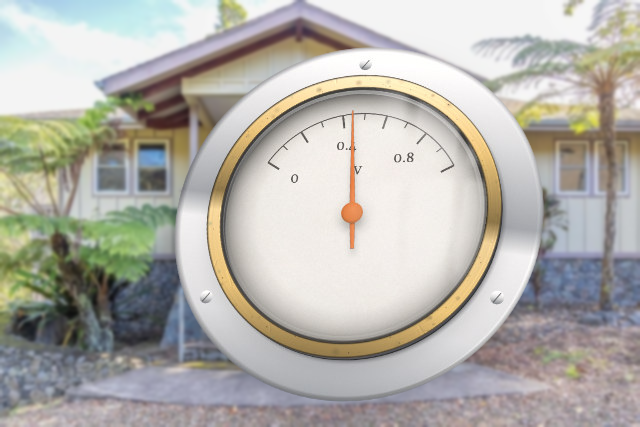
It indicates 0.45 V
